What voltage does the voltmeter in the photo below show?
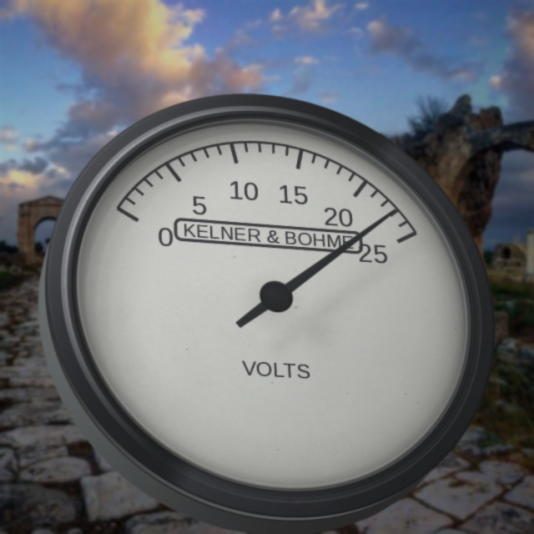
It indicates 23 V
